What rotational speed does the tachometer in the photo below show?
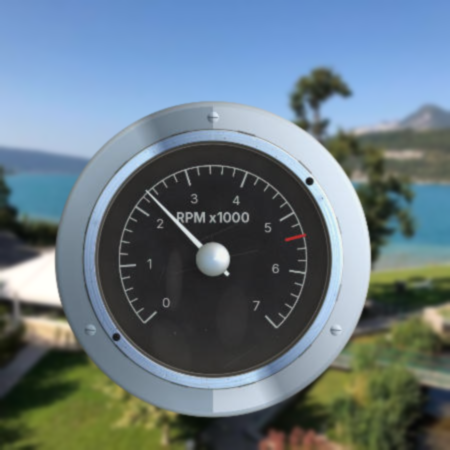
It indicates 2300 rpm
